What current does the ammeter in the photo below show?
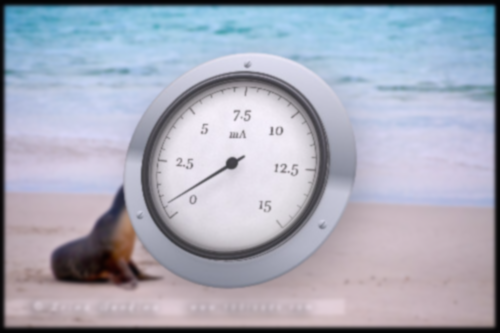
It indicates 0.5 mA
